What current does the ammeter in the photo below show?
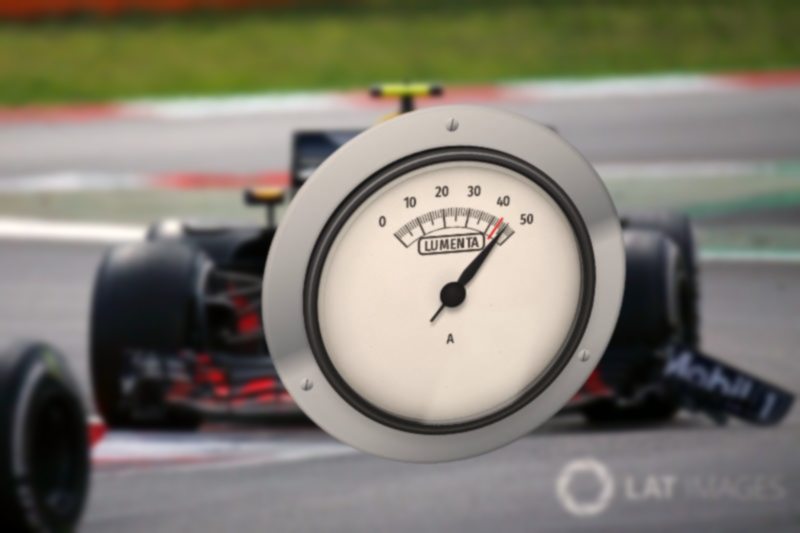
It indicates 45 A
